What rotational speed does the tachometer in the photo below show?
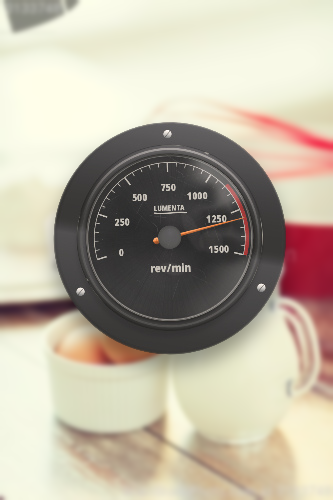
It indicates 1300 rpm
